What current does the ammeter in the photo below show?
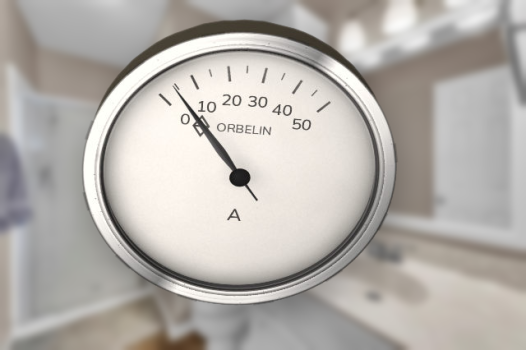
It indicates 5 A
